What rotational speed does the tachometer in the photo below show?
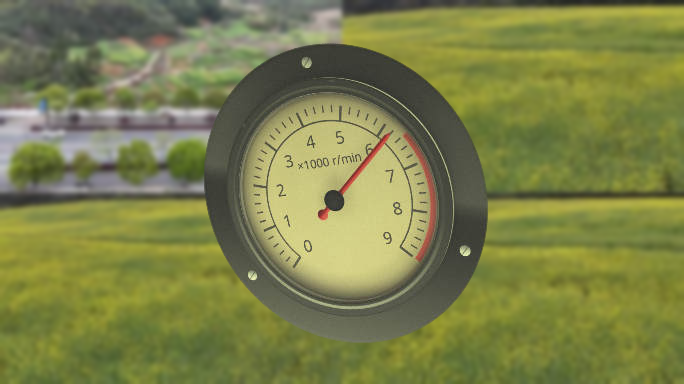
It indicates 6200 rpm
